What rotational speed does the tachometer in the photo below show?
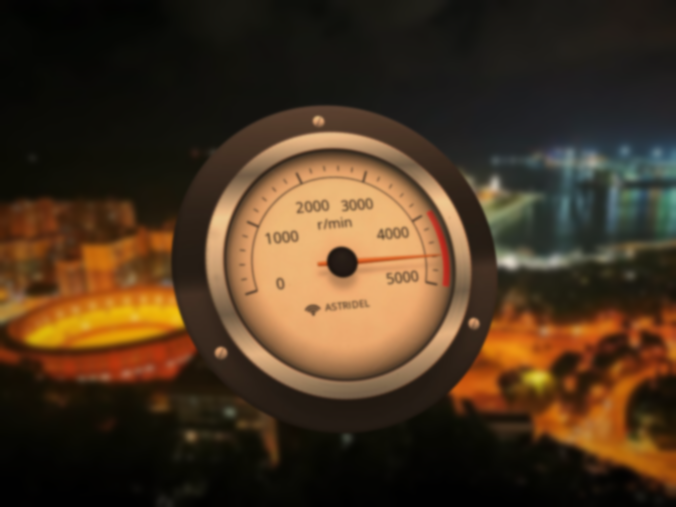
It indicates 4600 rpm
